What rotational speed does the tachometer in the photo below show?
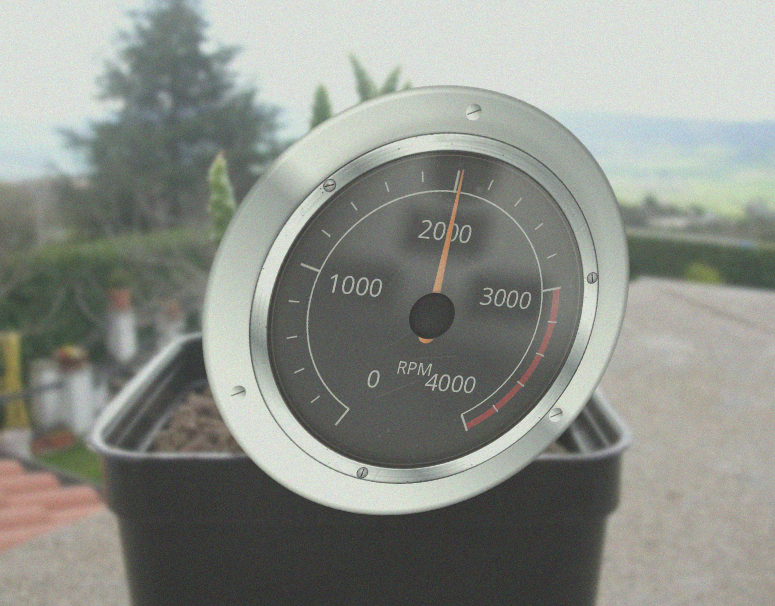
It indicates 2000 rpm
